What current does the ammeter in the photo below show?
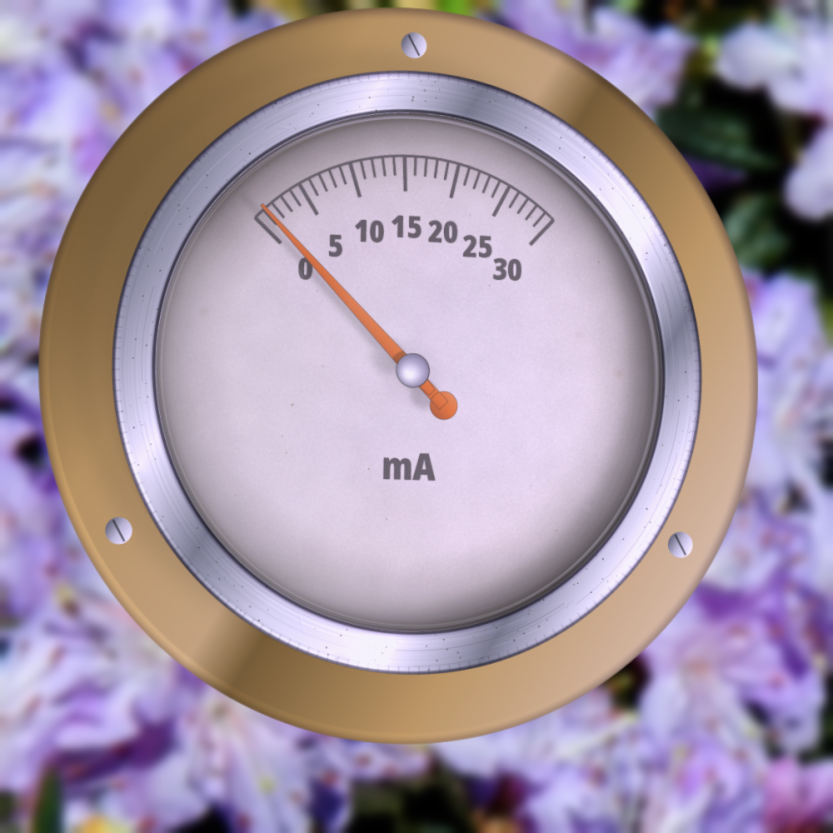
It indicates 1 mA
